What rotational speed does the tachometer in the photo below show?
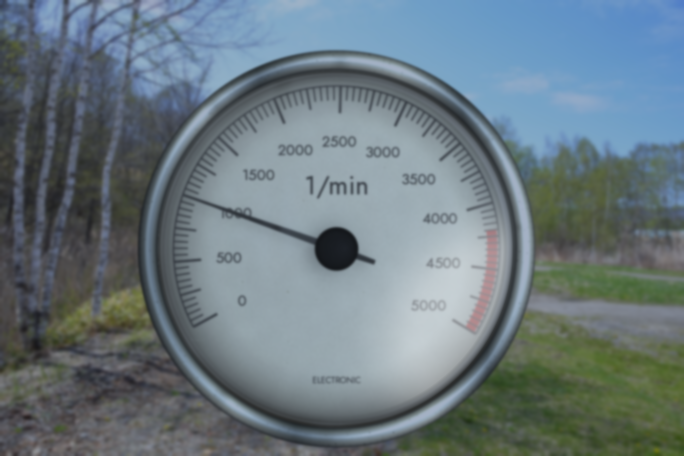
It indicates 1000 rpm
